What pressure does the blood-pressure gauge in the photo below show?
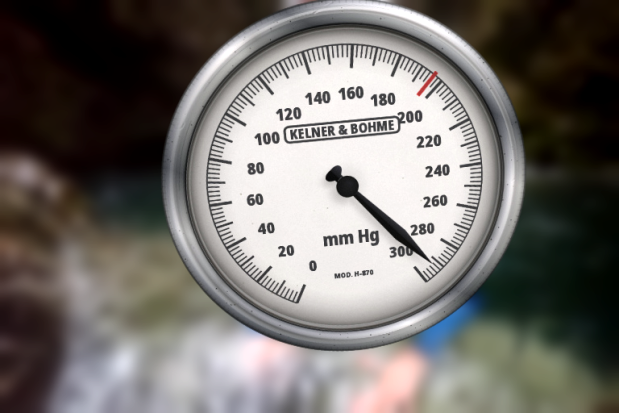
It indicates 292 mmHg
